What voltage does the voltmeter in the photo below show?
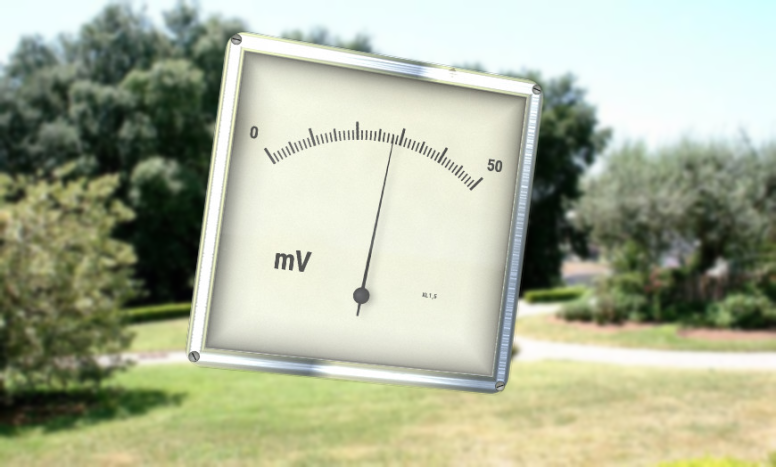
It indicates 28 mV
